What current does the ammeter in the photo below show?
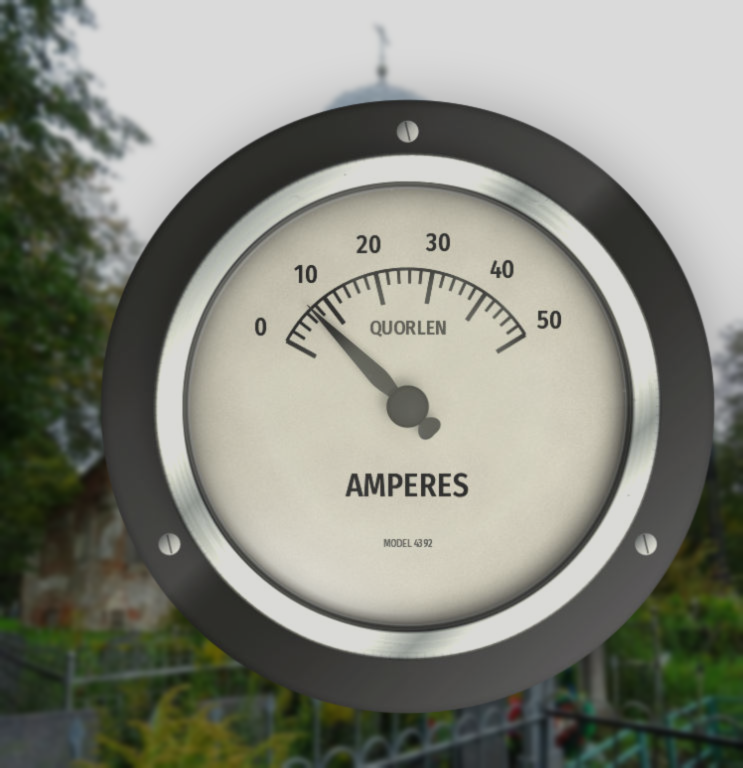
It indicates 7 A
